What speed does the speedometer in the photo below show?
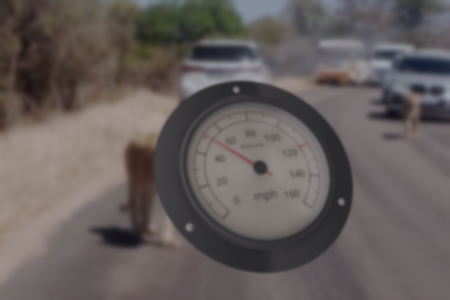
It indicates 50 mph
